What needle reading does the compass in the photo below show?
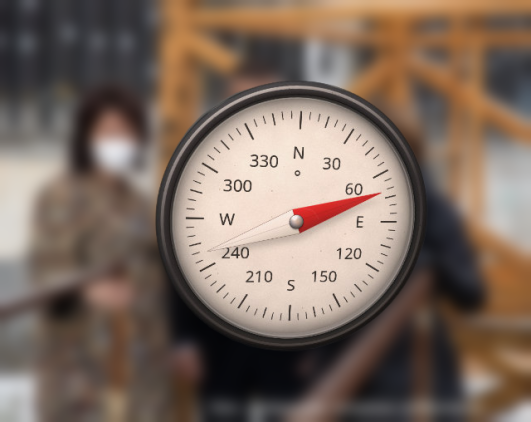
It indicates 70 °
